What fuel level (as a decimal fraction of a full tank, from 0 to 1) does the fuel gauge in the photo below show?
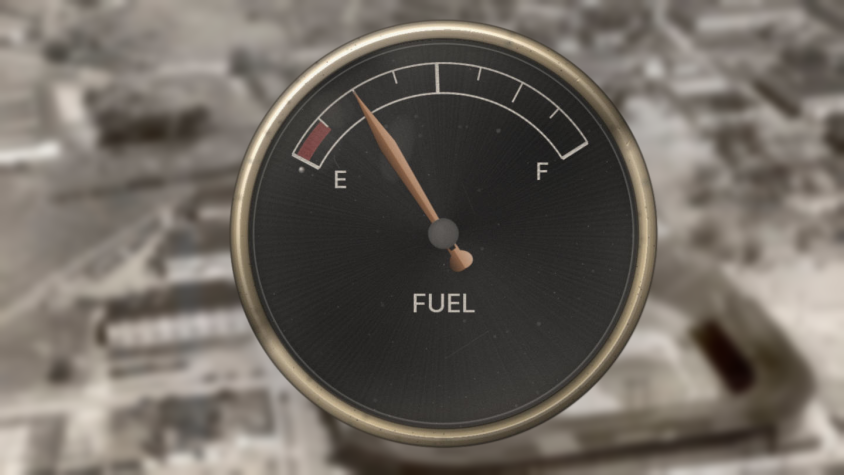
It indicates 0.25
